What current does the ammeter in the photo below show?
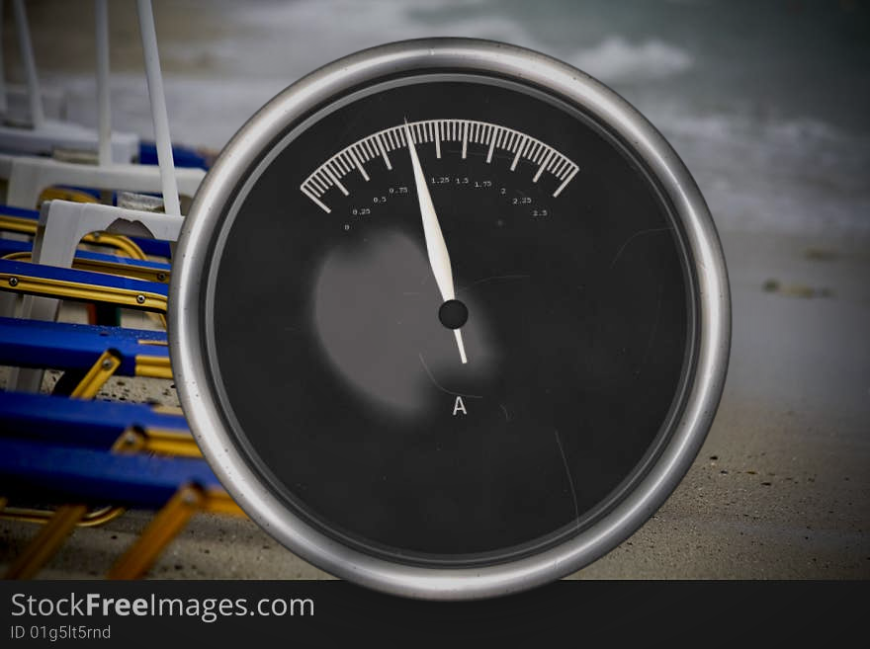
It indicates 1 A
